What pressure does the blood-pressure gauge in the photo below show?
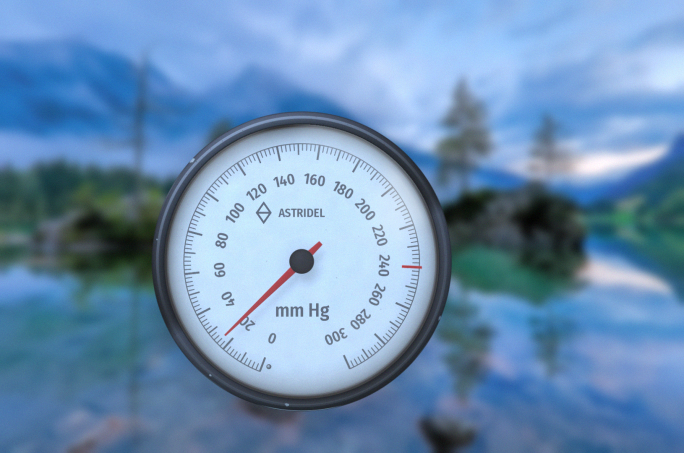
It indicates 24 mmHg
